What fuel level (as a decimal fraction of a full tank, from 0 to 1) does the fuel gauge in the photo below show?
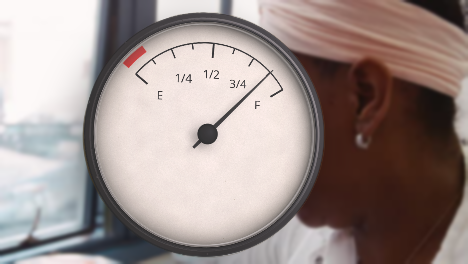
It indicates 0.875
